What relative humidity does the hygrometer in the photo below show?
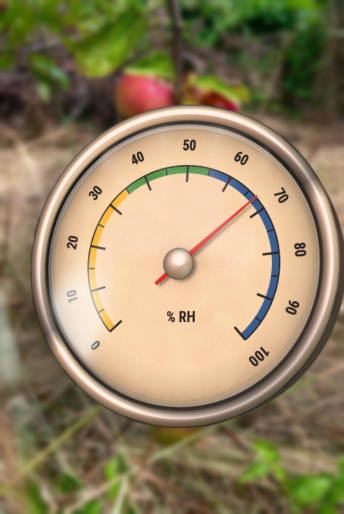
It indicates 67.5 %
